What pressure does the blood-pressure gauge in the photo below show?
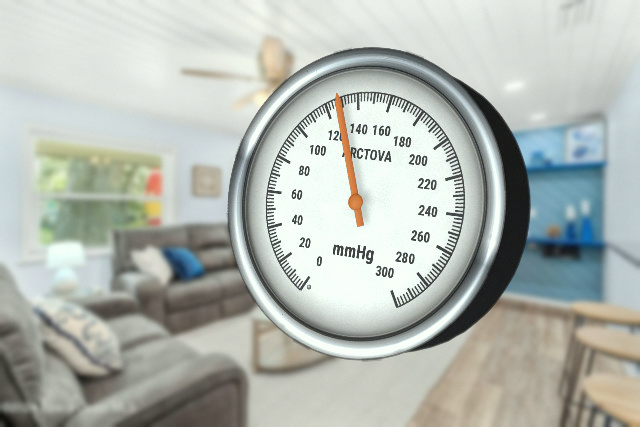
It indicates 130 mmHg
